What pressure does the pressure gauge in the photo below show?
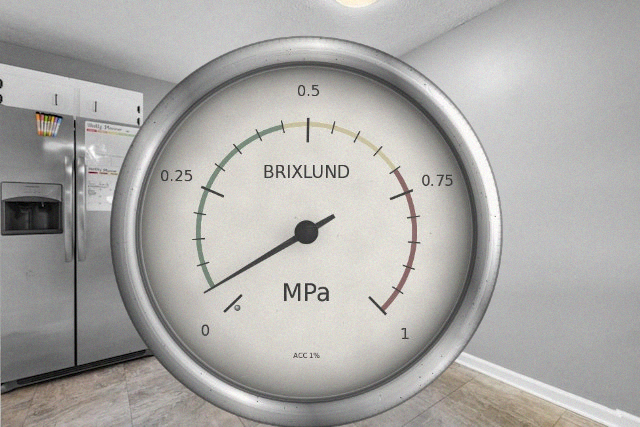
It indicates 0.05 MPa
